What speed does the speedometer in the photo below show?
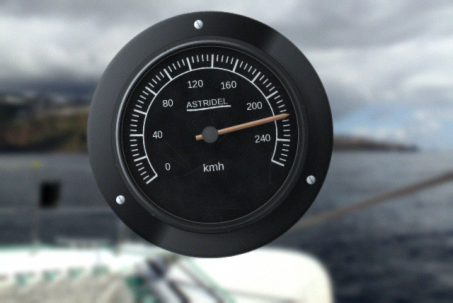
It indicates 220 km/h
